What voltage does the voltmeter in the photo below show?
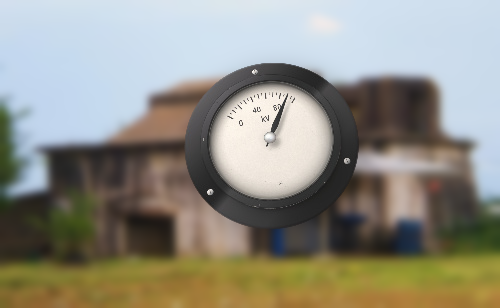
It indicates 90 kV
